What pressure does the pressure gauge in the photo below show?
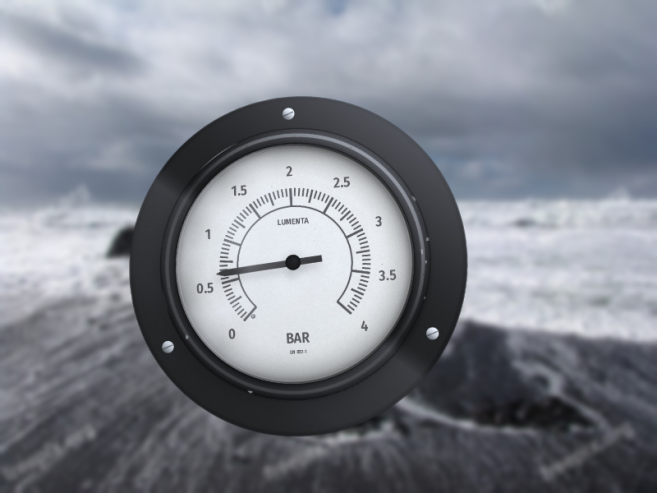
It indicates 0.6 bar
